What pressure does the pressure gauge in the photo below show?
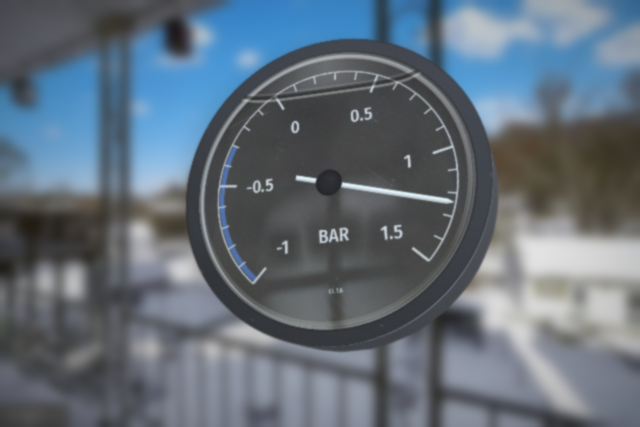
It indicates 1.25 bar
